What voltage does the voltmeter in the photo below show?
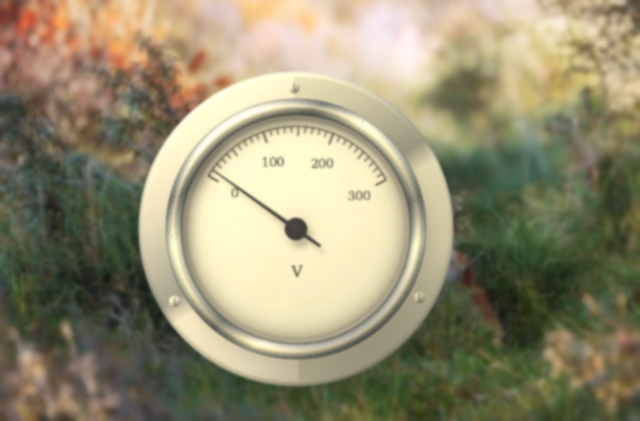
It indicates 10 V
